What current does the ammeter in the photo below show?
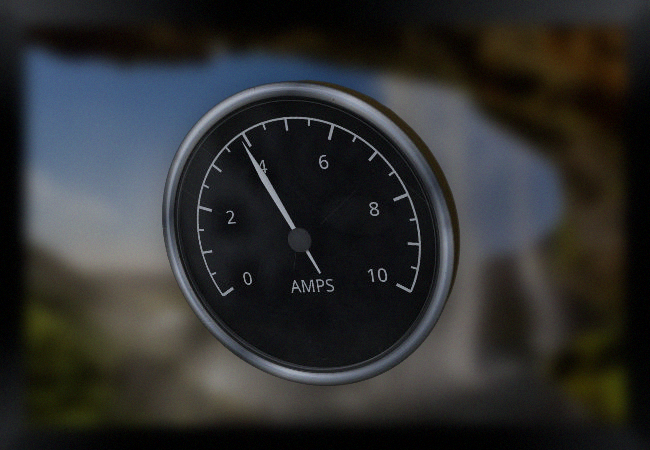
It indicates 4 A
